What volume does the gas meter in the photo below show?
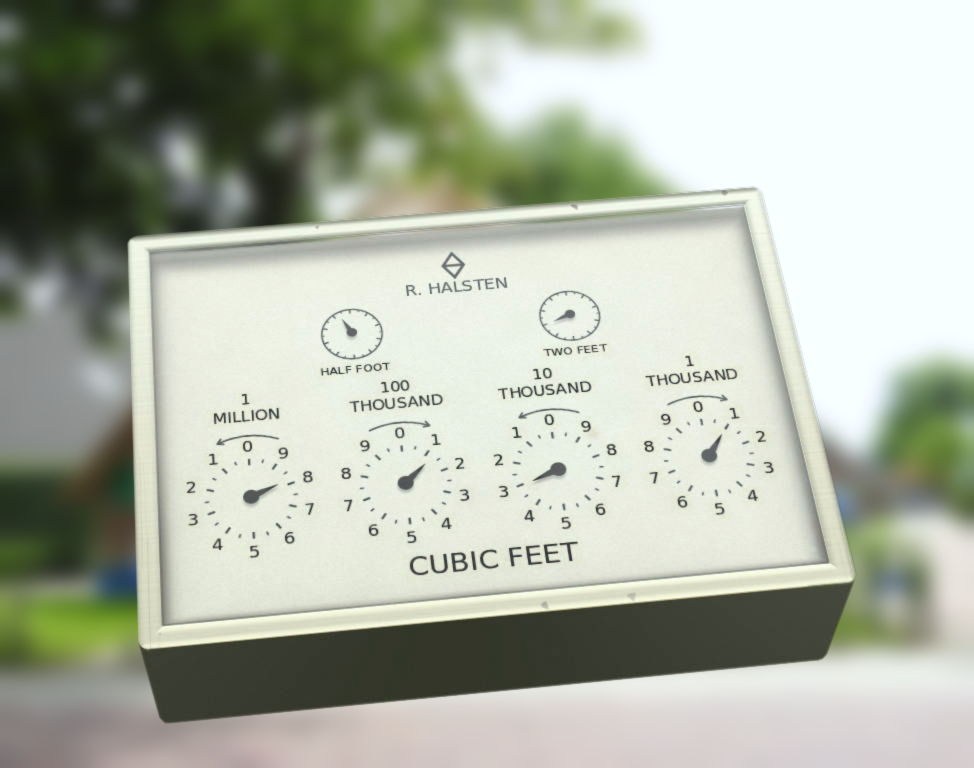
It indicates 813100 ft³
